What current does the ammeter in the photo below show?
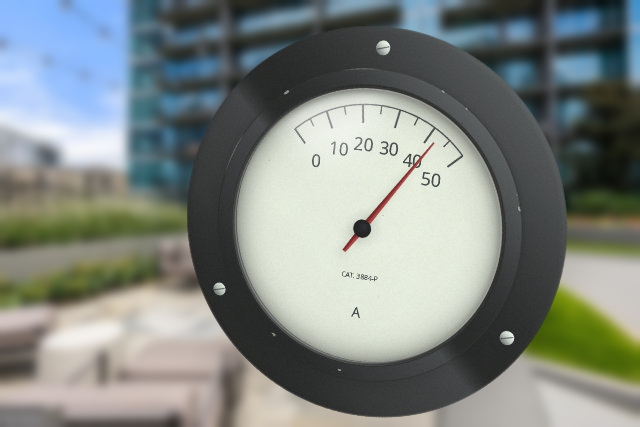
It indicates 42.5 A
